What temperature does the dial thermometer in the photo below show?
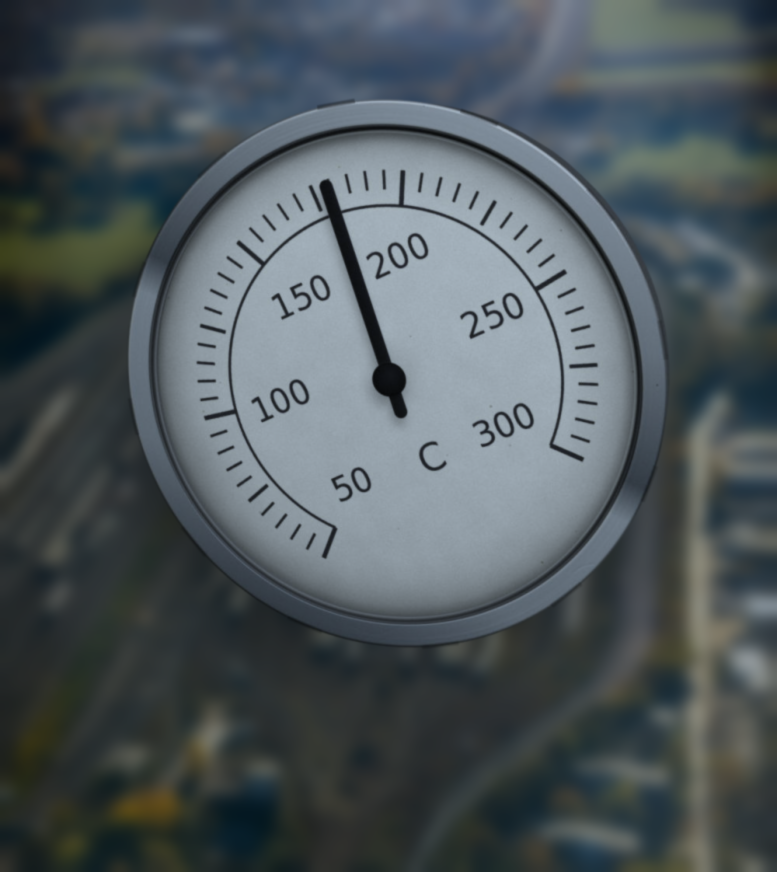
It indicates 180 °C
